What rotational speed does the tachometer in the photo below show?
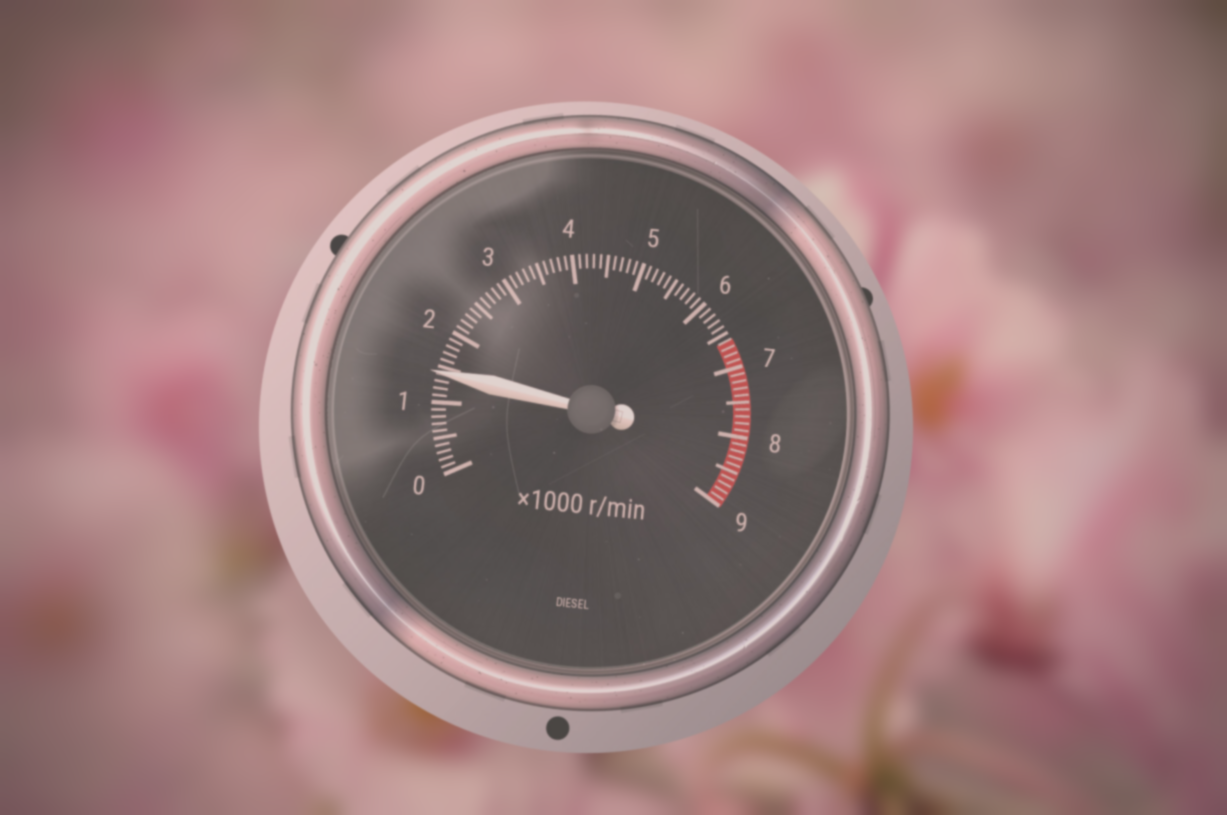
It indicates 1400 rpm
